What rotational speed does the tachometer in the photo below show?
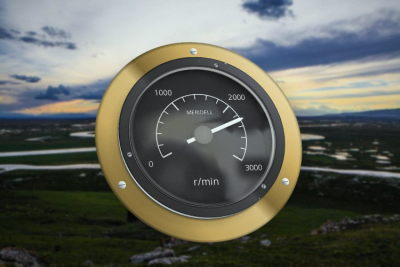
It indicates 2300 rpm
